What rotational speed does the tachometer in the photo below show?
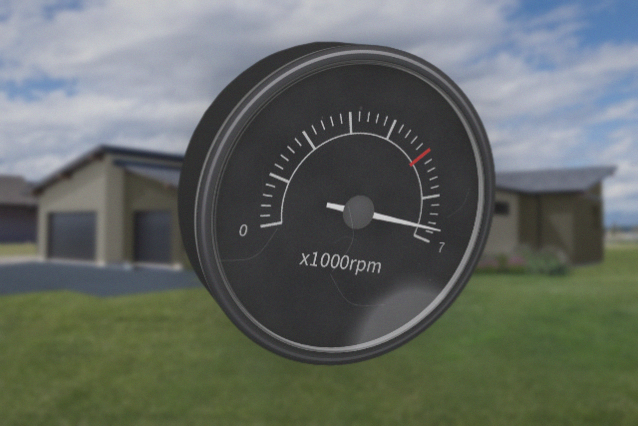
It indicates 6700 rpm
